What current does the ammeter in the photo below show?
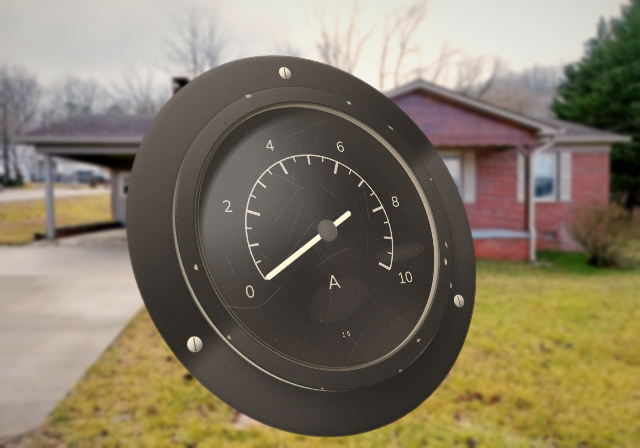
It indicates 0 A
